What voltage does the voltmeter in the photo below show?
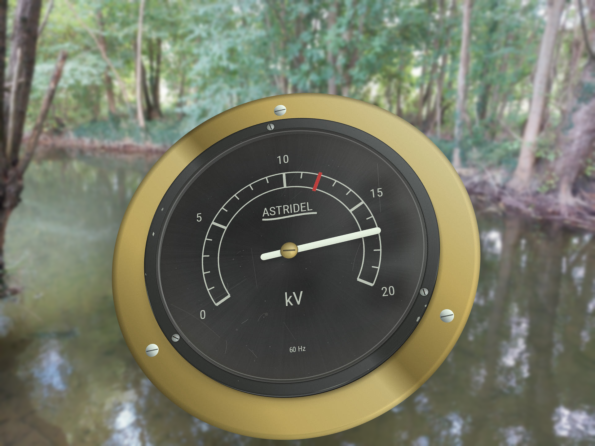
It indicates 17 kV
